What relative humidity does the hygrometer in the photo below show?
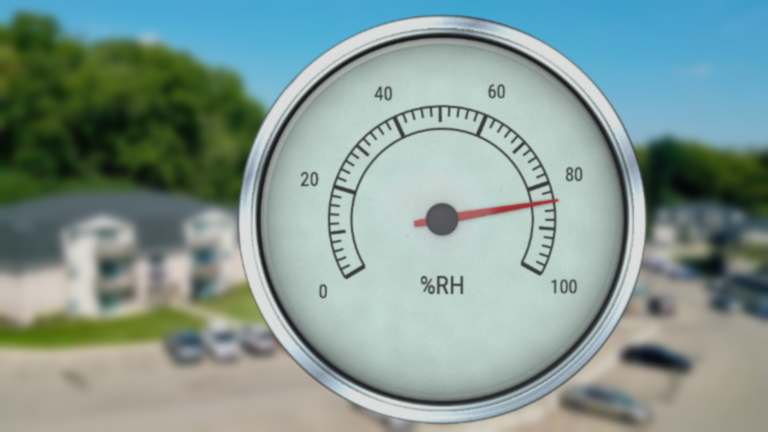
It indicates 84 %
